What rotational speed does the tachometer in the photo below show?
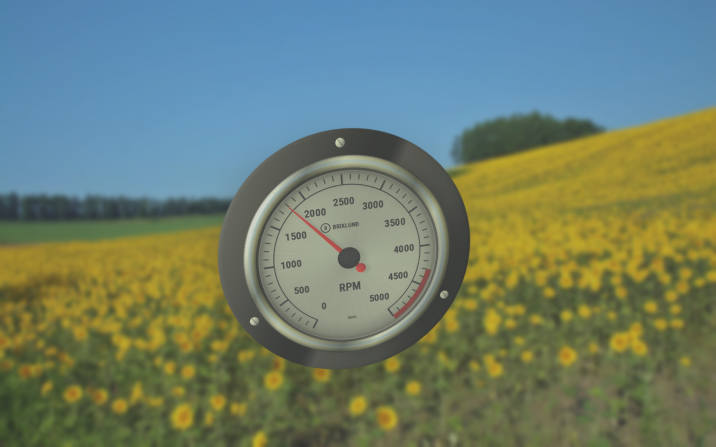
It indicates 1800 rpm
